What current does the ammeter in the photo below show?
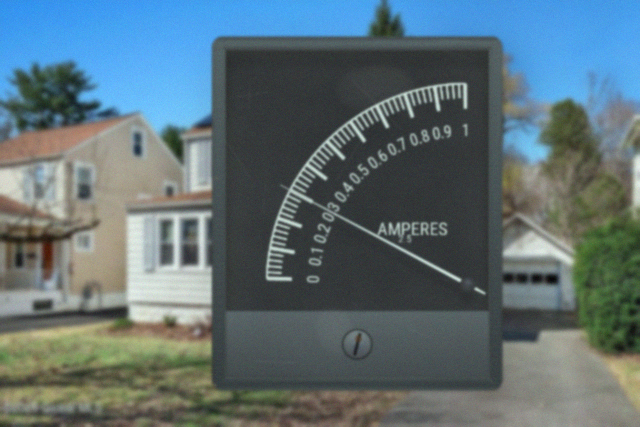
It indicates 0.3 A
